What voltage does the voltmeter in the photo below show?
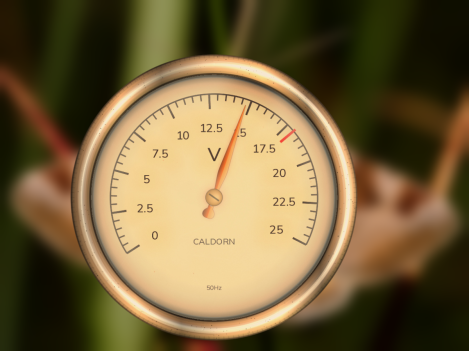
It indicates 14.75 V
